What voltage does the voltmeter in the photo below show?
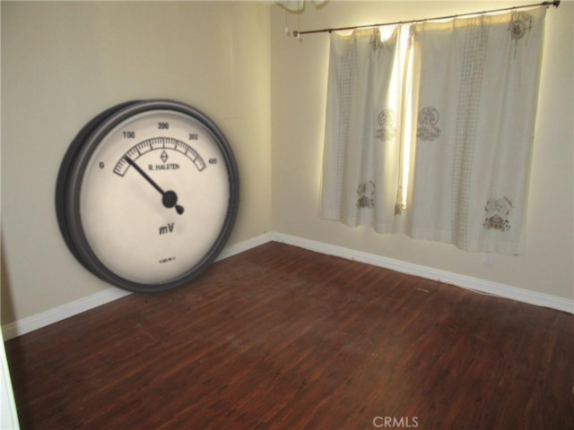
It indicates 50 mV
